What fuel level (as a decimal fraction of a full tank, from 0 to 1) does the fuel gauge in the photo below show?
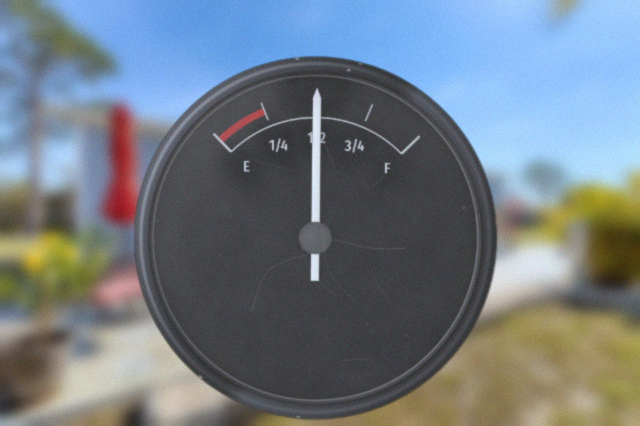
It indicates 0.5
